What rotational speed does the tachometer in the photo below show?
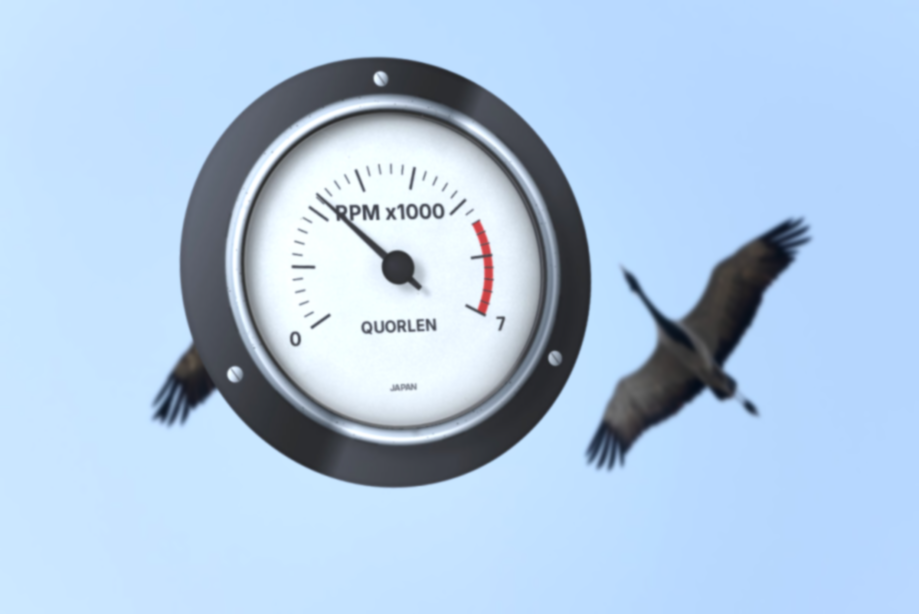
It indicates 2200 rpm
